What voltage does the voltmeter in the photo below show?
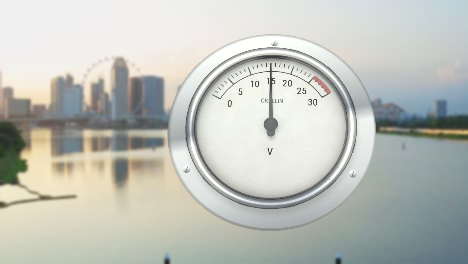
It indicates 15 V
